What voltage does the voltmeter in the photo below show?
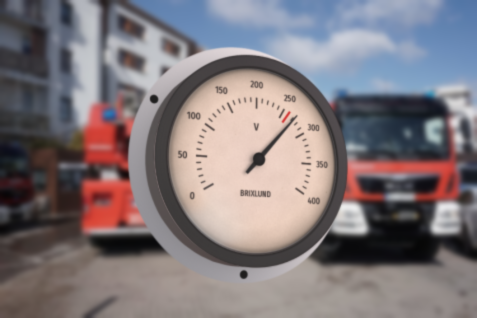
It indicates 270 V
